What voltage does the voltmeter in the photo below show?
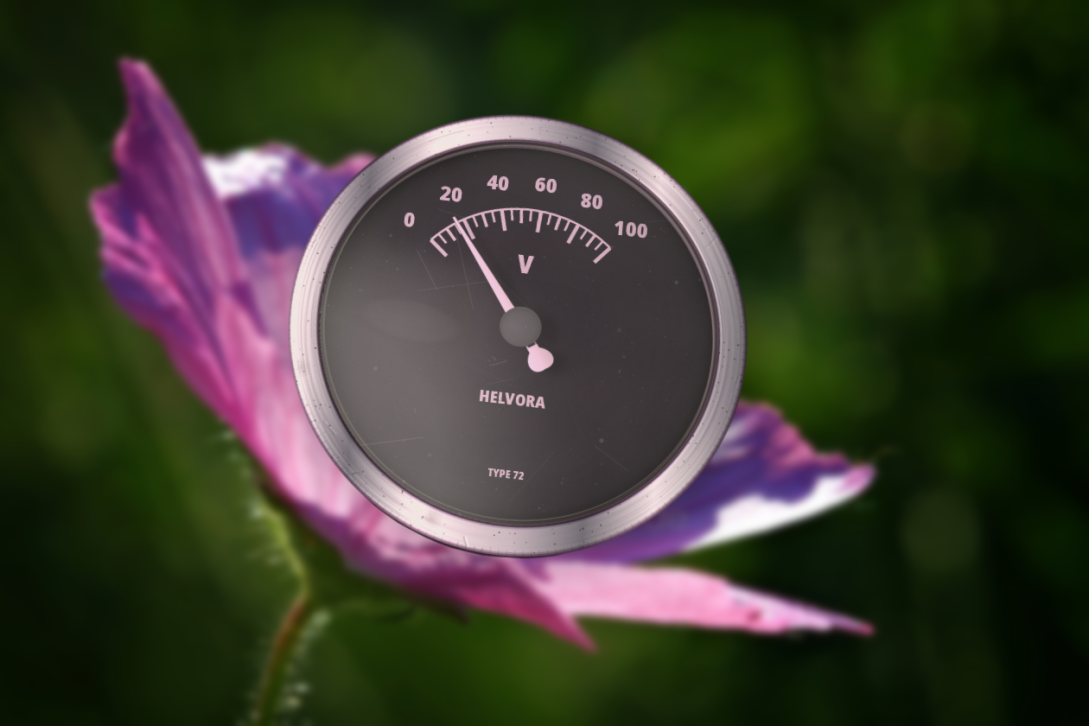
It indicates 15 V
